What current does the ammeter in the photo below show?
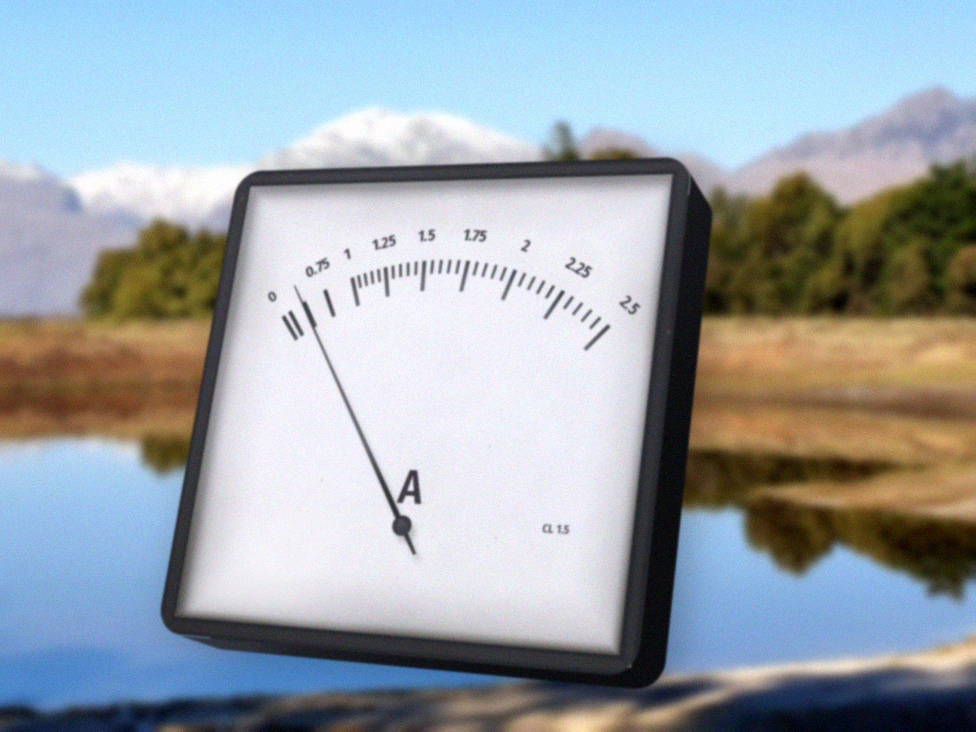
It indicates 0.5 A
